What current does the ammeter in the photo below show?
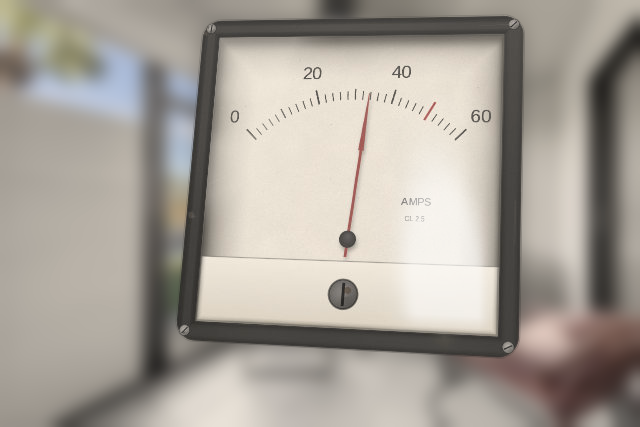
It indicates 34 A
